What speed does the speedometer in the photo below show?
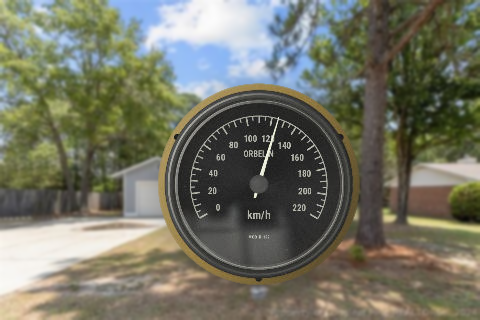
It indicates 125 km/h
